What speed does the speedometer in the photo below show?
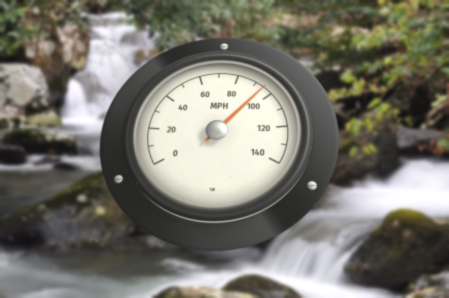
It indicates 95 mph
